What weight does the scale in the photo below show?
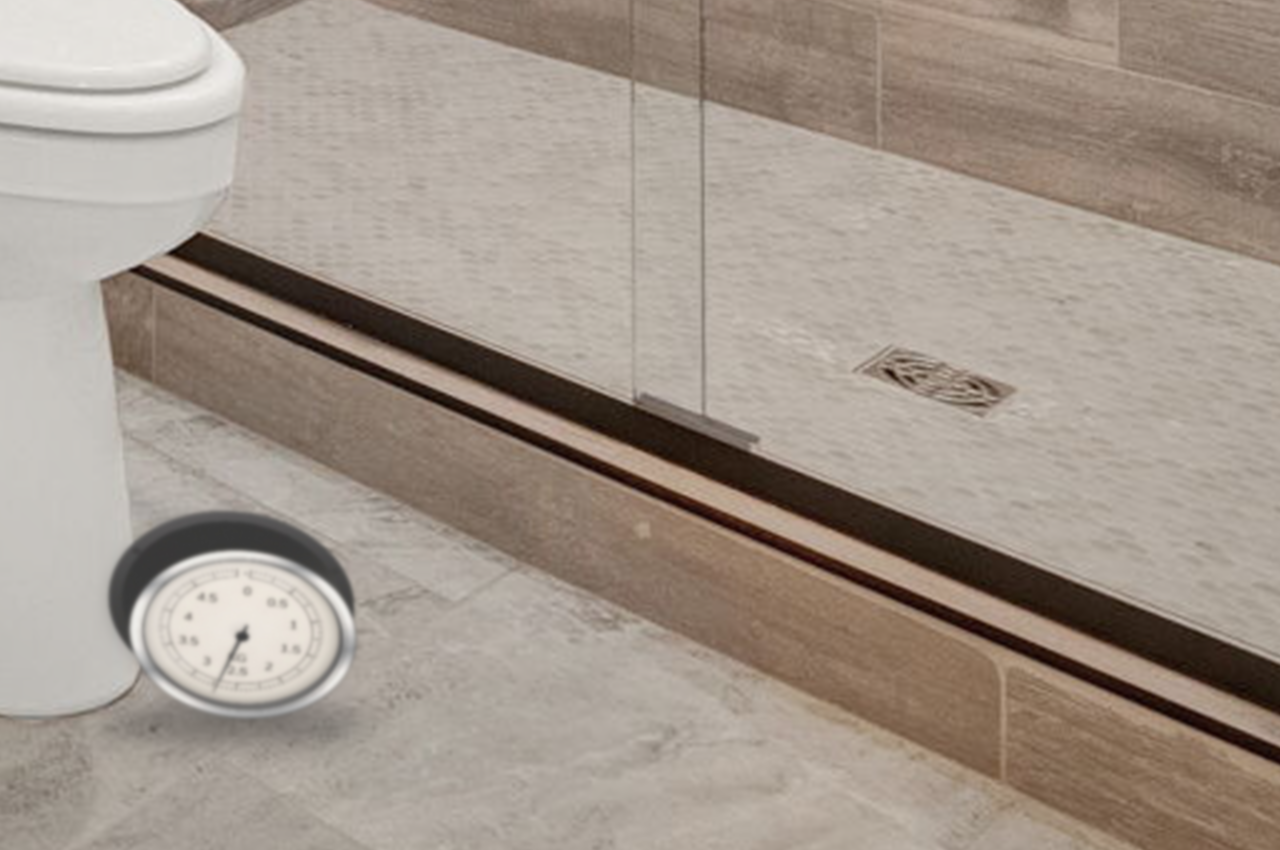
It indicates 2.75 kg
